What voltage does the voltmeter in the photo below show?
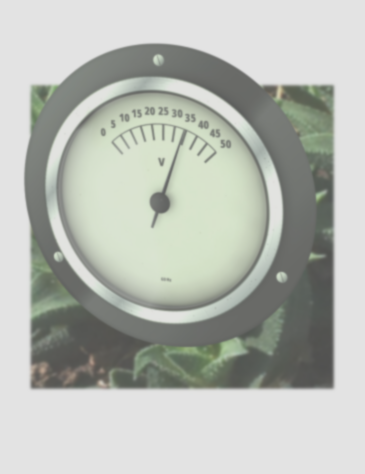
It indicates 35 V
